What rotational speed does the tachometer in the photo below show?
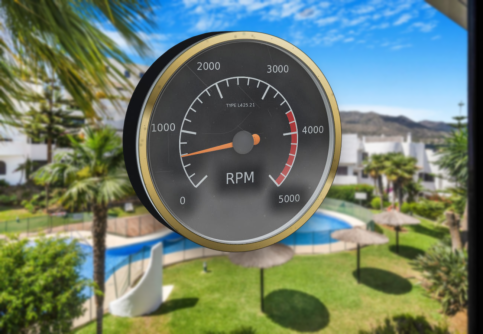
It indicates 600 rpm
